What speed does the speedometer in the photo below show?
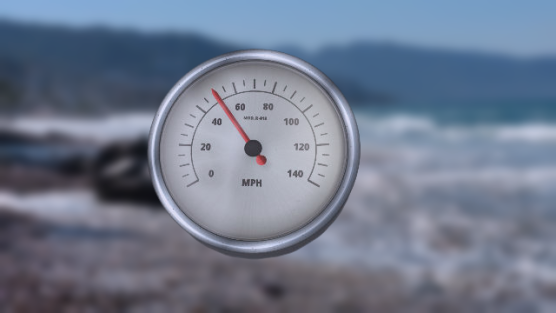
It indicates 50 mph
